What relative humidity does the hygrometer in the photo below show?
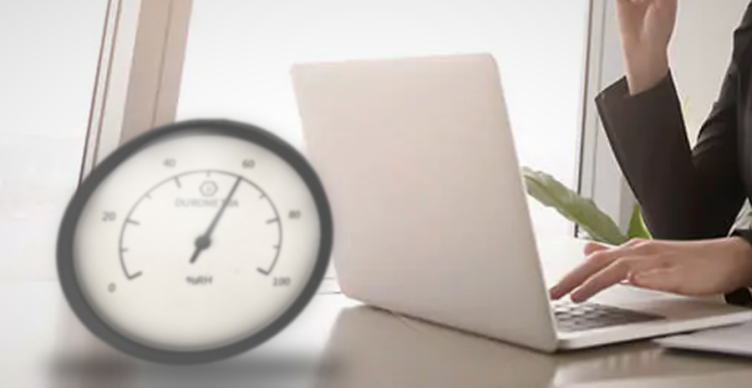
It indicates 60 %
